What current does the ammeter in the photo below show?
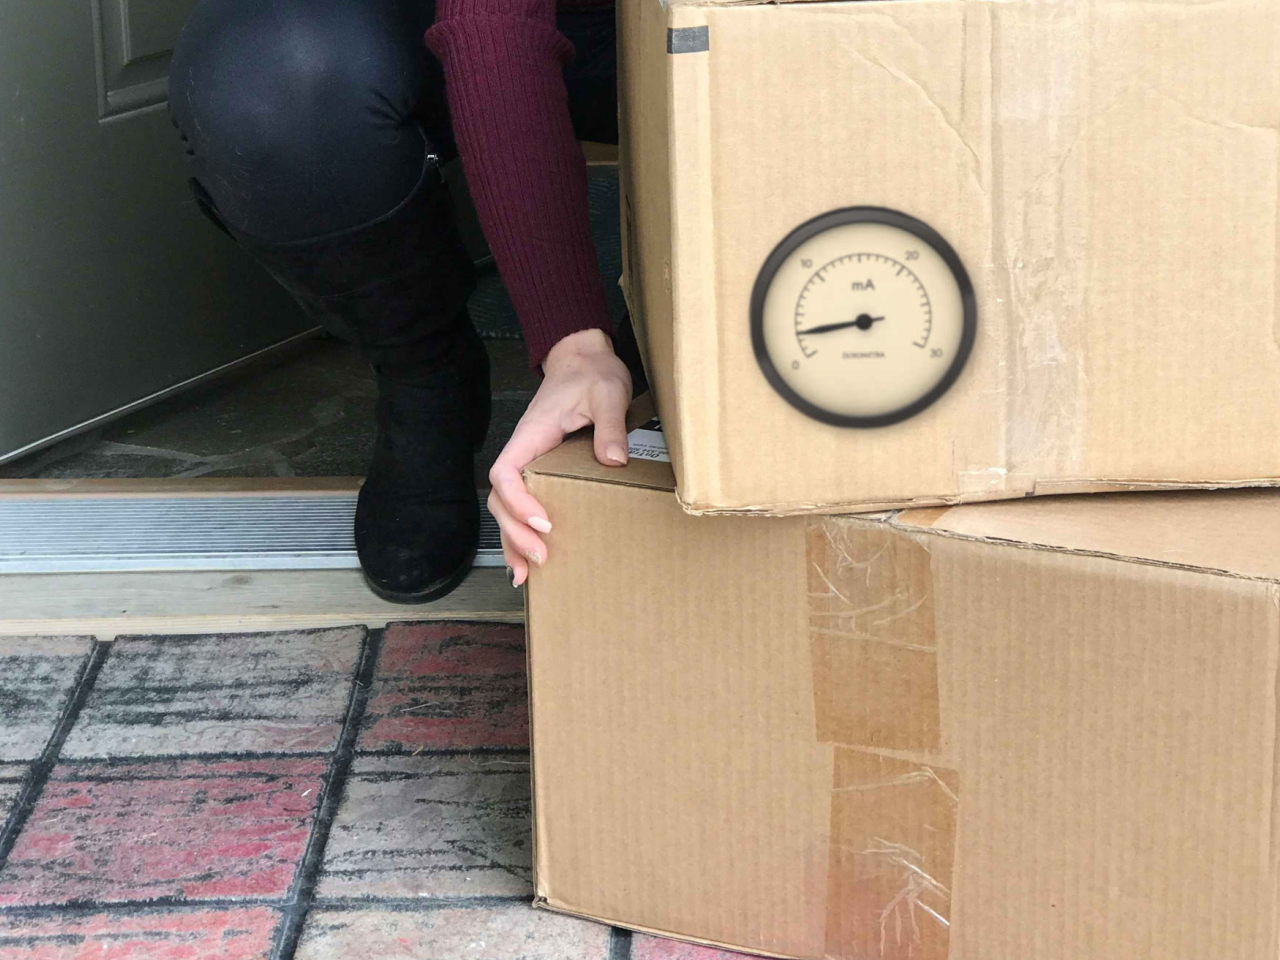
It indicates 3 mA
